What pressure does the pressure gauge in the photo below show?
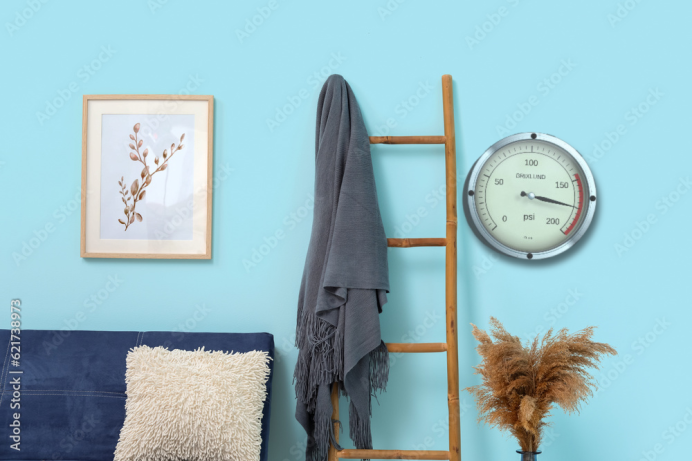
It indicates 175 psi
